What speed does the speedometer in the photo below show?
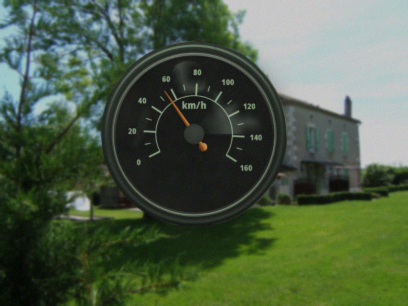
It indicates 55 km/h
